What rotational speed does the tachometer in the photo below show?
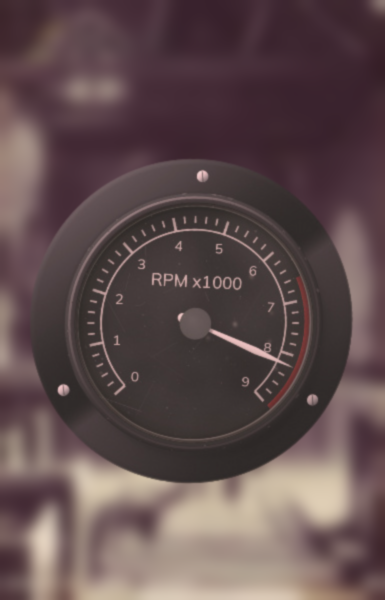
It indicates 8200 rpm
